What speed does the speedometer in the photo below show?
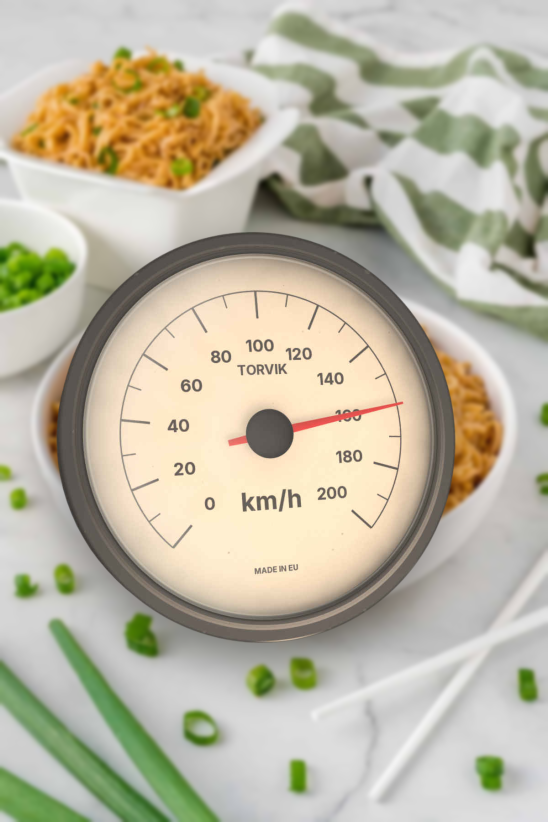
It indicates 160 km/h
